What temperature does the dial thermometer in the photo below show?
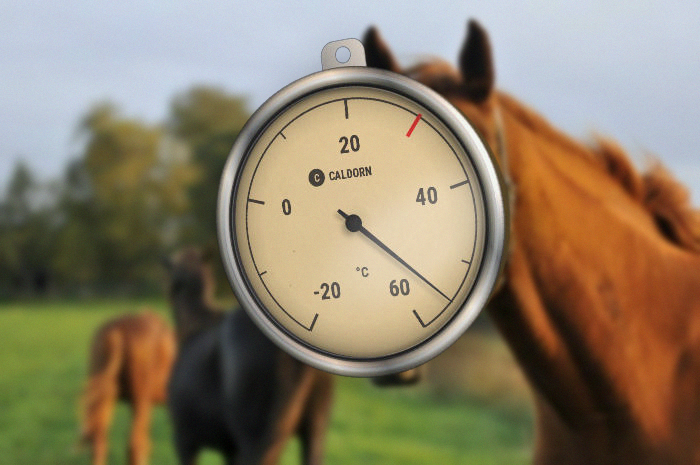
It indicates 55 °C
